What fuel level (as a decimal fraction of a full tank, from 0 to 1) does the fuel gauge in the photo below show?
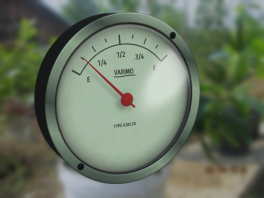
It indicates 0.125
